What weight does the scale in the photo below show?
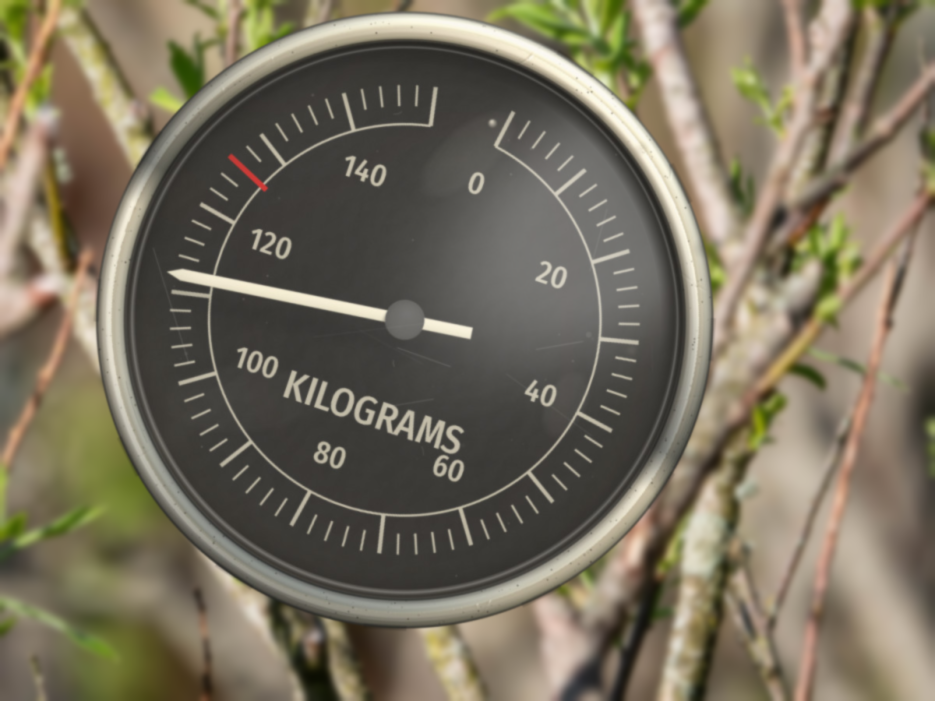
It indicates 112 kg
